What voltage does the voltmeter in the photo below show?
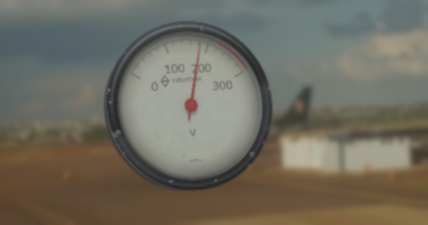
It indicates 180 V
